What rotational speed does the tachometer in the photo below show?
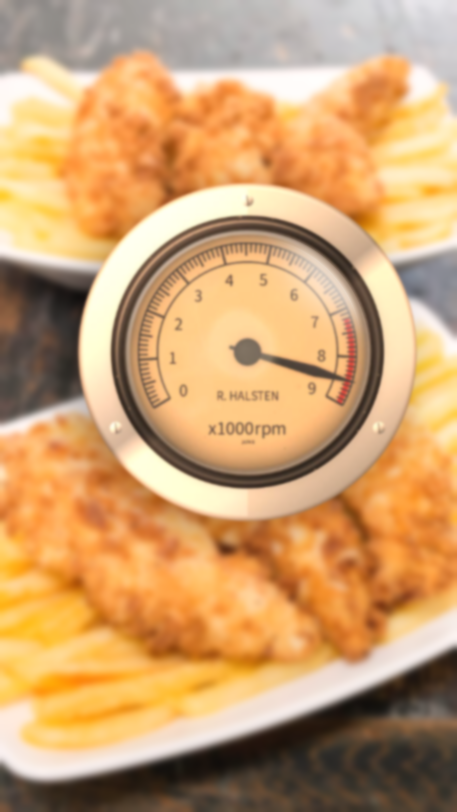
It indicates 8500 rpm
